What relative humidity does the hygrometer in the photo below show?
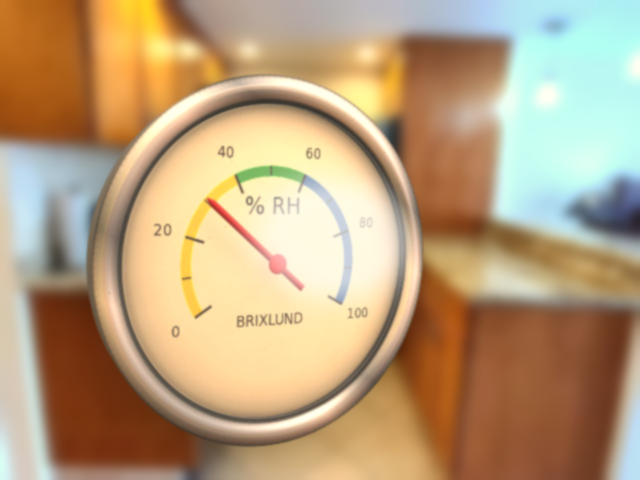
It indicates 30 %
